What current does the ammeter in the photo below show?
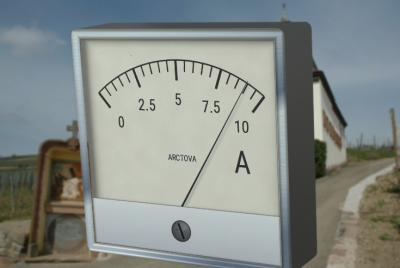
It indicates 9 A
